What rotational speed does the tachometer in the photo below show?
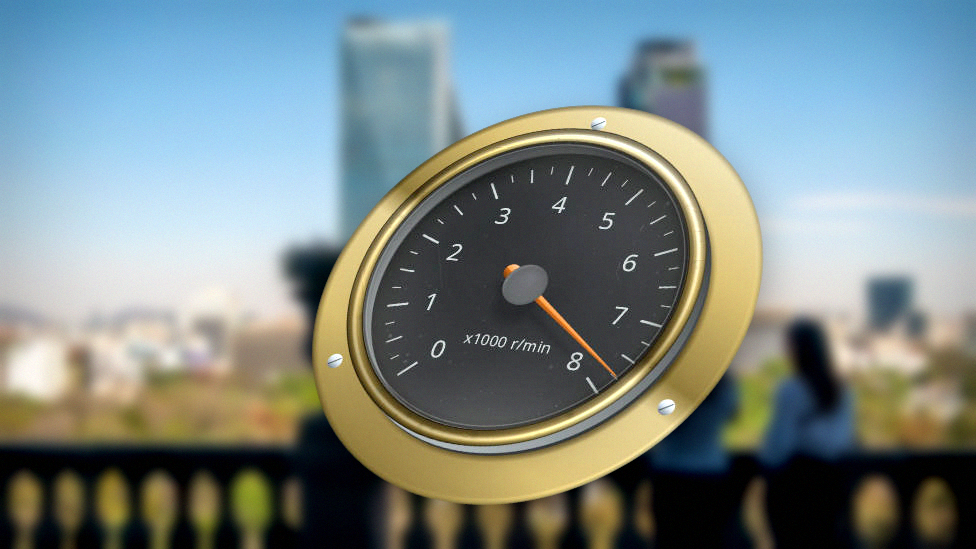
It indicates 7750 rpm
